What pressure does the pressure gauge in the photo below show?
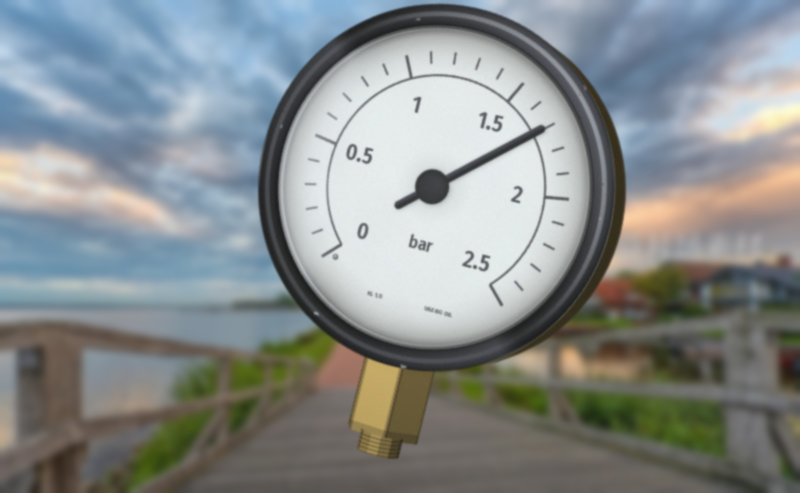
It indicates 1.7 bar
